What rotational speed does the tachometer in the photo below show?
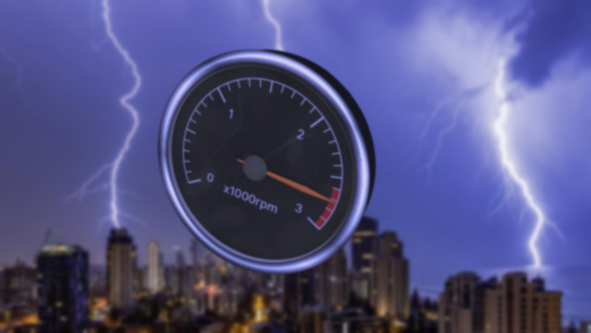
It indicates 2700 rpm
